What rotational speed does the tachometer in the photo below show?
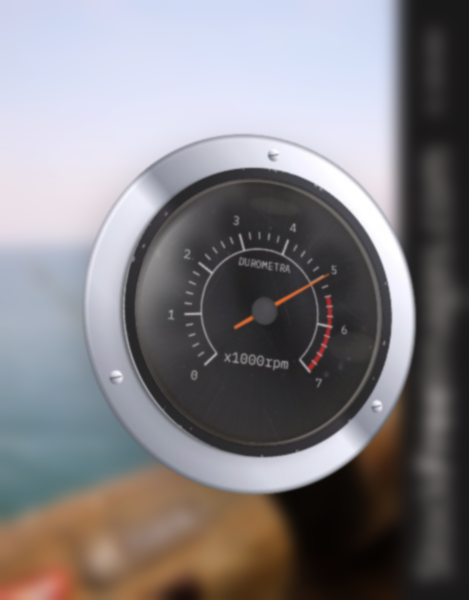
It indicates 5000 rpm
